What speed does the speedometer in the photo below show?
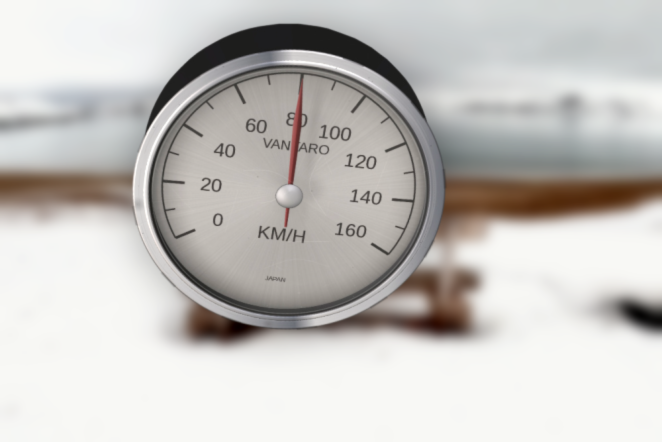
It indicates 80 km/h
